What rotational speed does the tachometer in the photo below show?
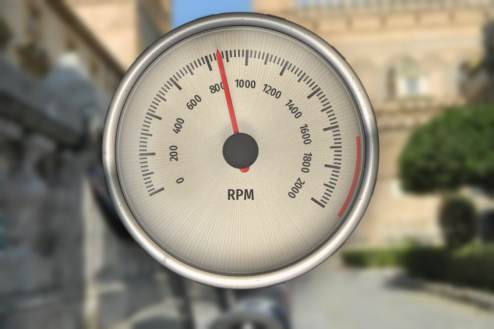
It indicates 860 rpm
